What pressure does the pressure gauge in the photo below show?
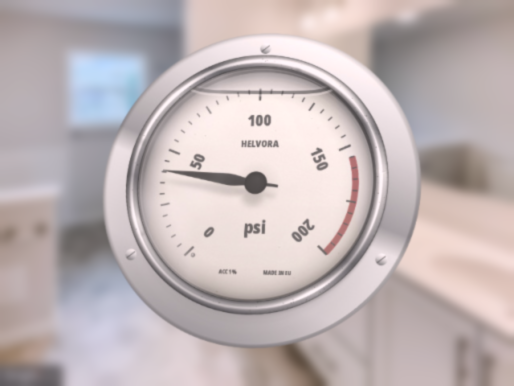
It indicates 40 psi
